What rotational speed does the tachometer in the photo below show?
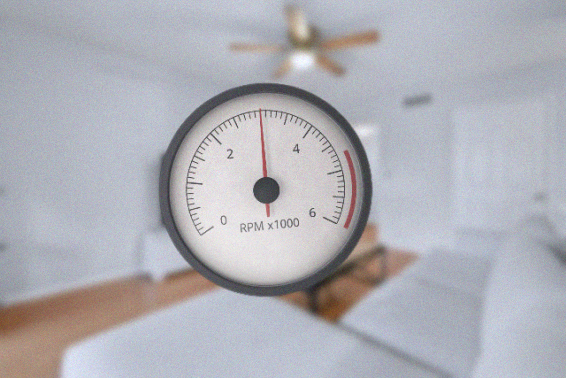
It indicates 3000 rpm
